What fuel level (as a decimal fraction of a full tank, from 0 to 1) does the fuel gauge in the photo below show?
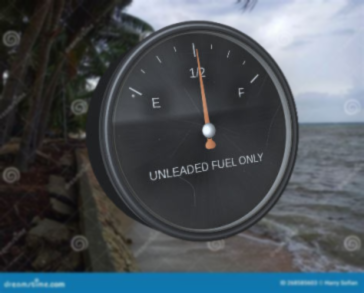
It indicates 0.5
